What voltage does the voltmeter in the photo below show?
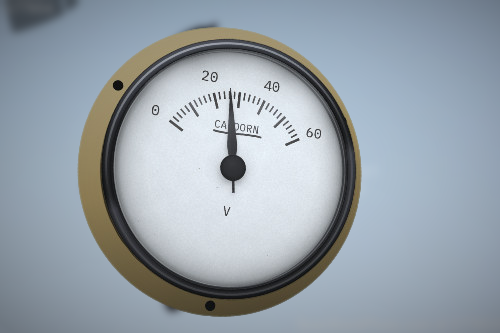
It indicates 26 V
